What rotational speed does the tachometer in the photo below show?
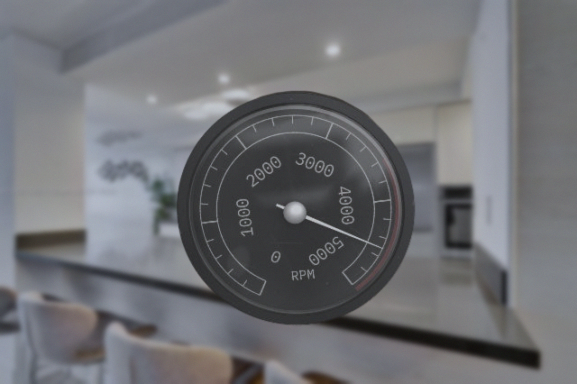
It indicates 4500 rpm
